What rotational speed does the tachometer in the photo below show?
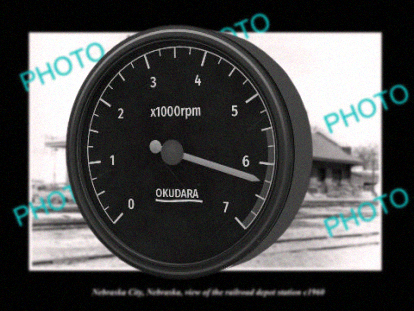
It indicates 6250 rpm
